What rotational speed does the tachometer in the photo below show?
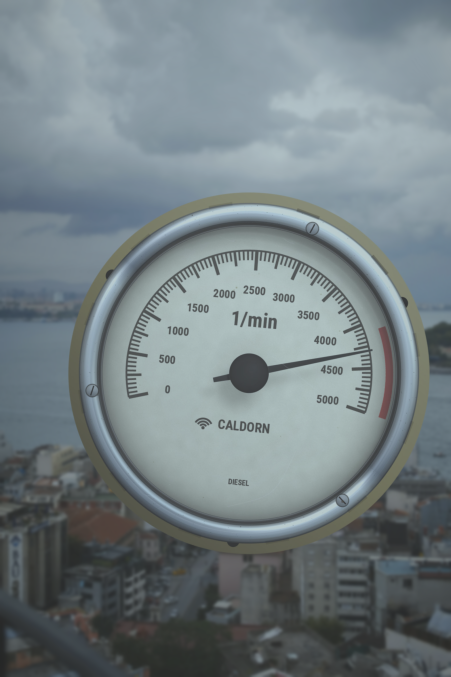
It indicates 4300 rpm
